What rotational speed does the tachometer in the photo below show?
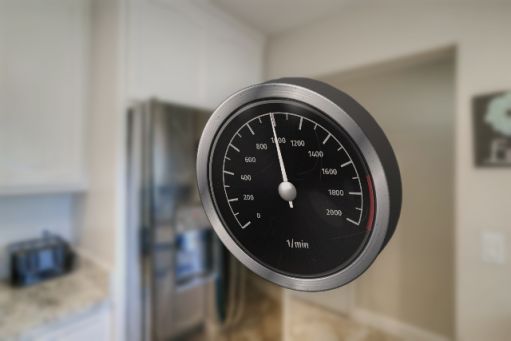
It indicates 1000 rpm
